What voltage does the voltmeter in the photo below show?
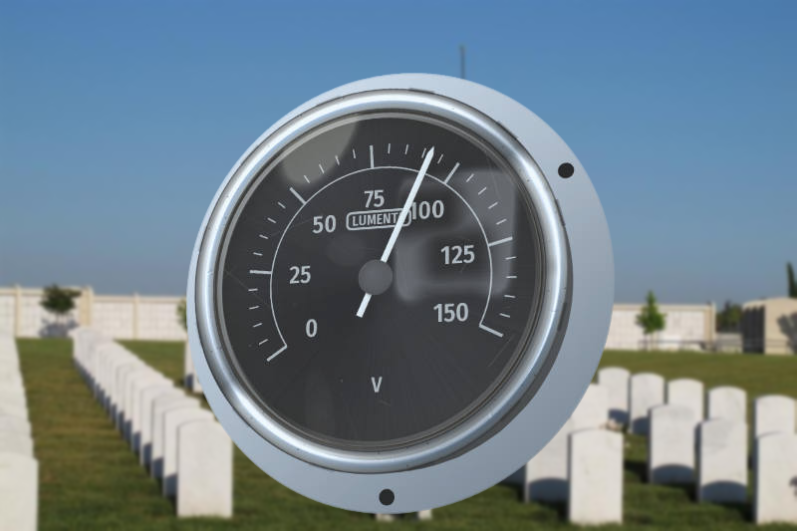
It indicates 92.5 V
